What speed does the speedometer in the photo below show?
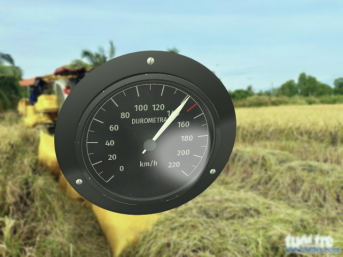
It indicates 140 km/h
